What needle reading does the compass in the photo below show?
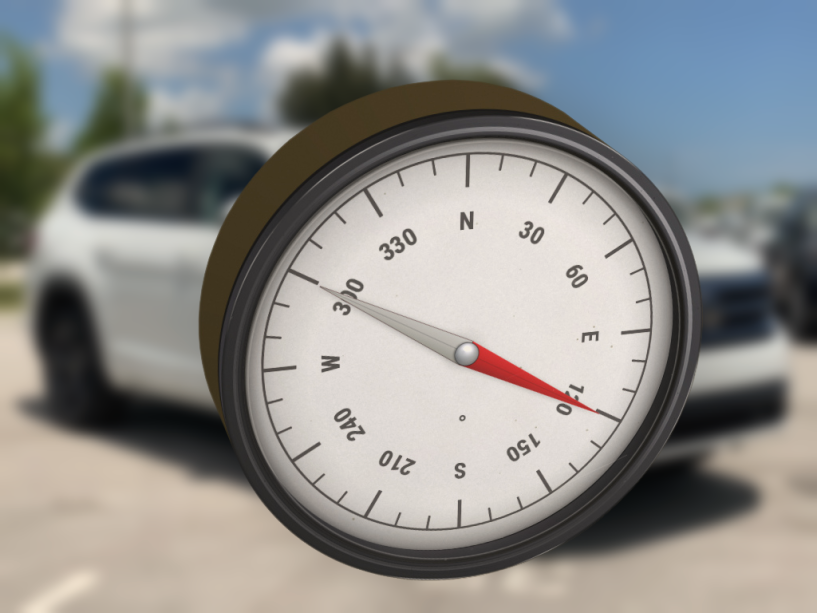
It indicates 120 °
